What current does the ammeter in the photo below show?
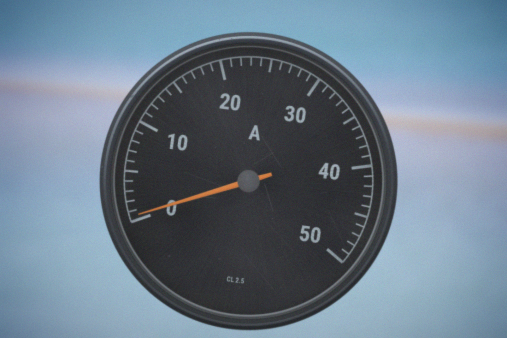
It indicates 0.5 A
